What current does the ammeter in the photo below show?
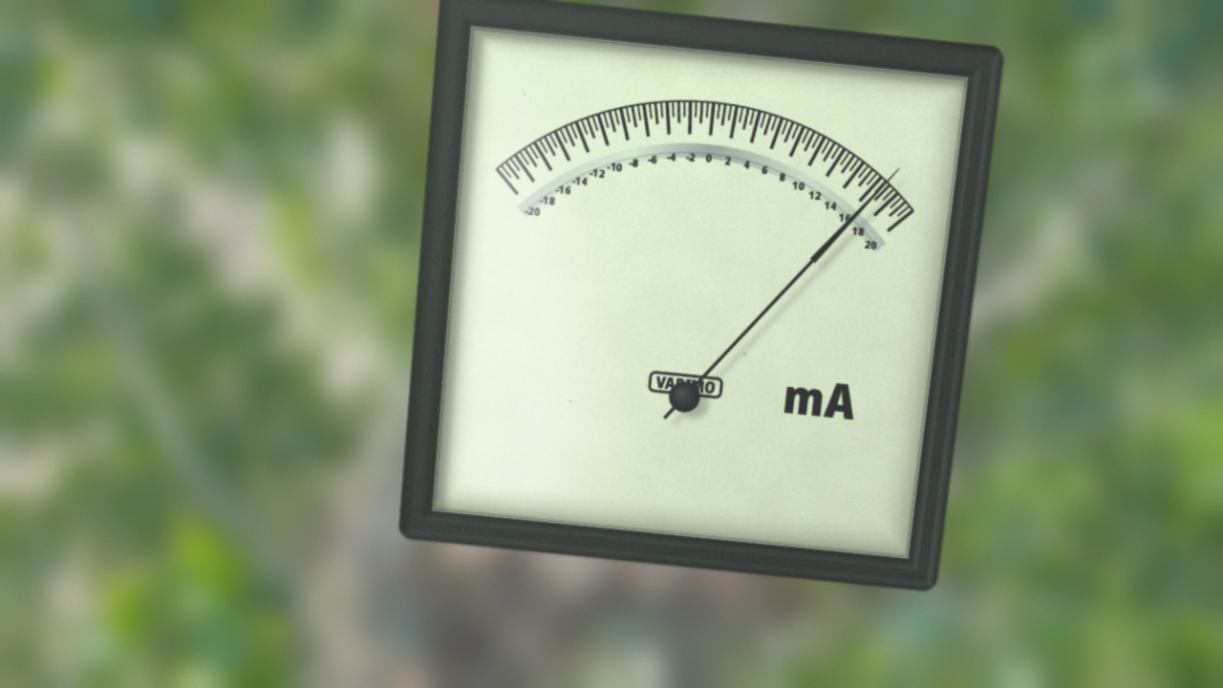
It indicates 16.5 mA
